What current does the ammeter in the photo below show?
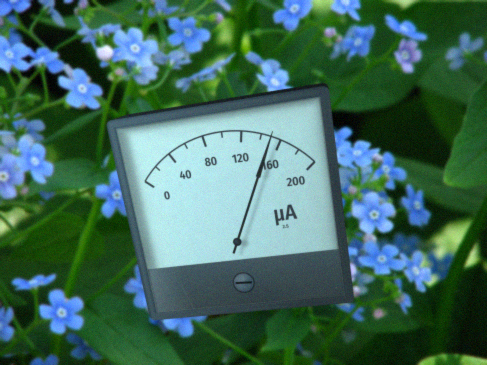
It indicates 150 µA
